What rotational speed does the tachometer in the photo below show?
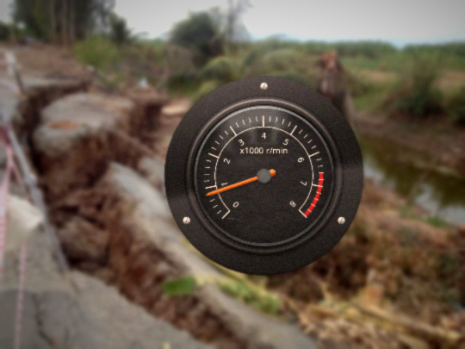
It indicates 800 rpm
